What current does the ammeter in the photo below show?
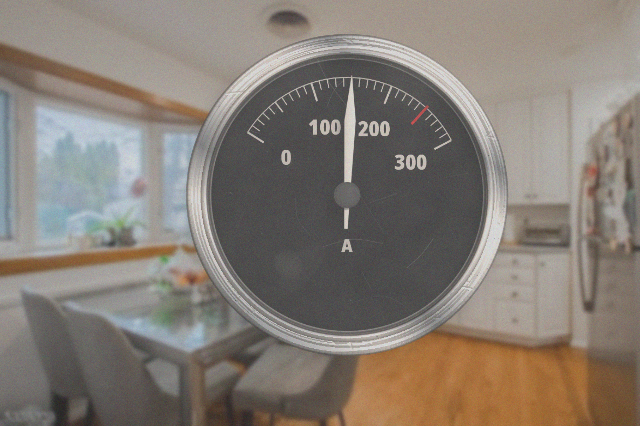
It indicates 150 A
